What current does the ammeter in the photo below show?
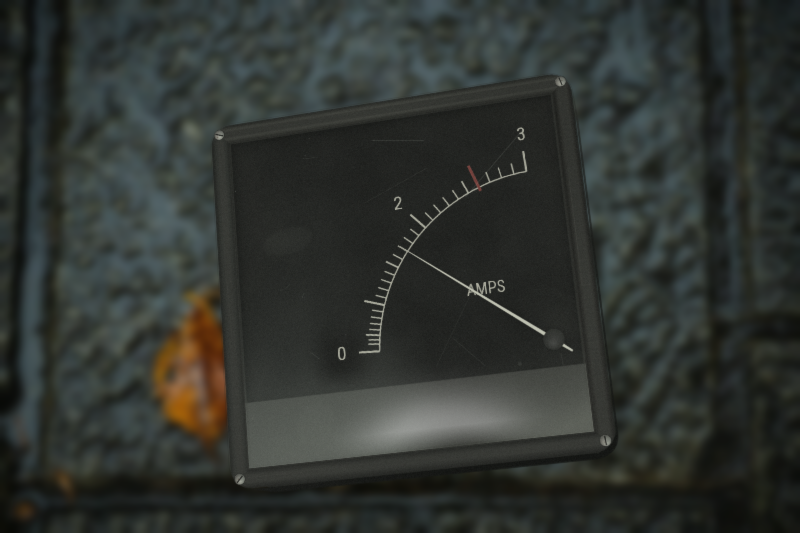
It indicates 1.7 A
